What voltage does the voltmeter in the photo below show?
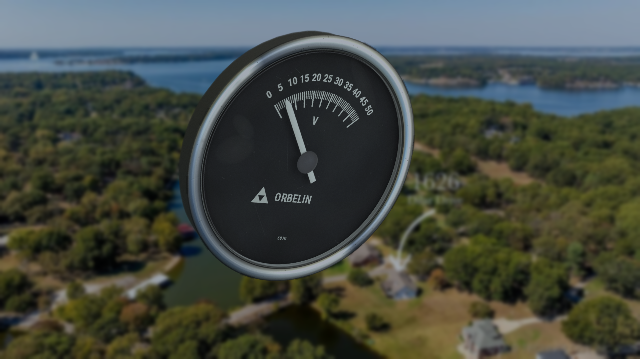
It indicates 5 V
